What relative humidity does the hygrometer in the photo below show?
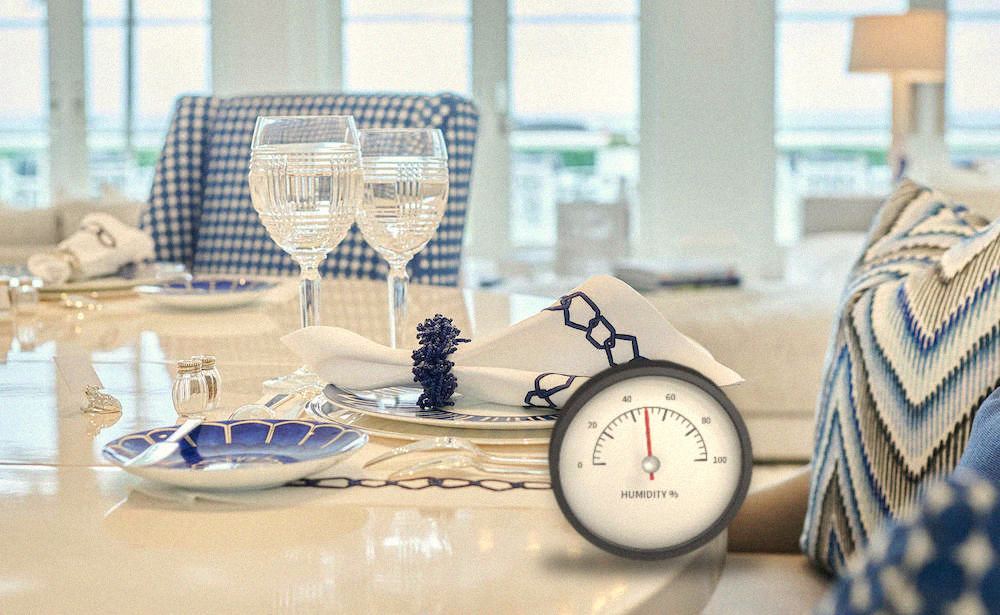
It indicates 48 %
